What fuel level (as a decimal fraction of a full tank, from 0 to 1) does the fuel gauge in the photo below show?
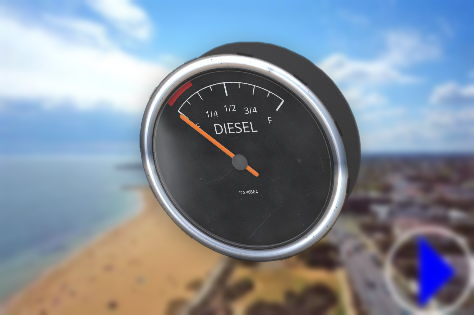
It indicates 0
